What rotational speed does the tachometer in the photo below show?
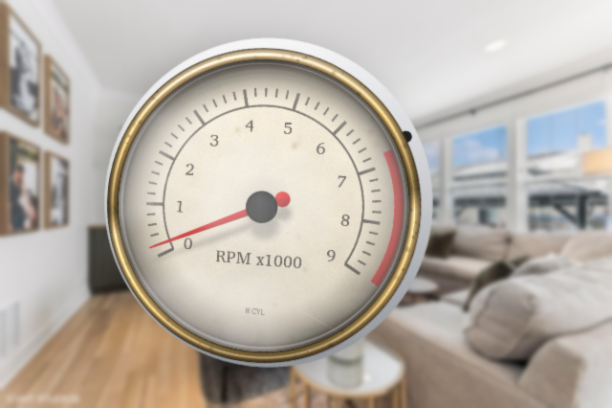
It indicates 200 rpm
